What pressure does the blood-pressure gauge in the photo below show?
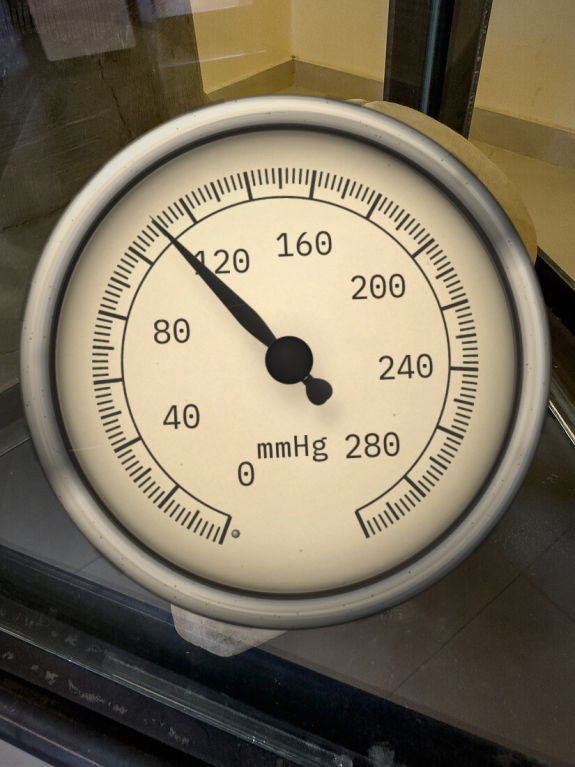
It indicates 110 mmHg
